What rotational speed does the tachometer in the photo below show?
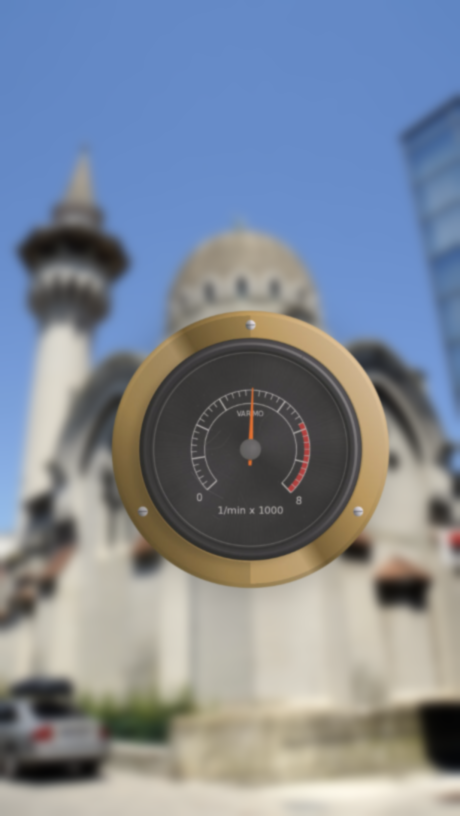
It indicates 4000 rpm
